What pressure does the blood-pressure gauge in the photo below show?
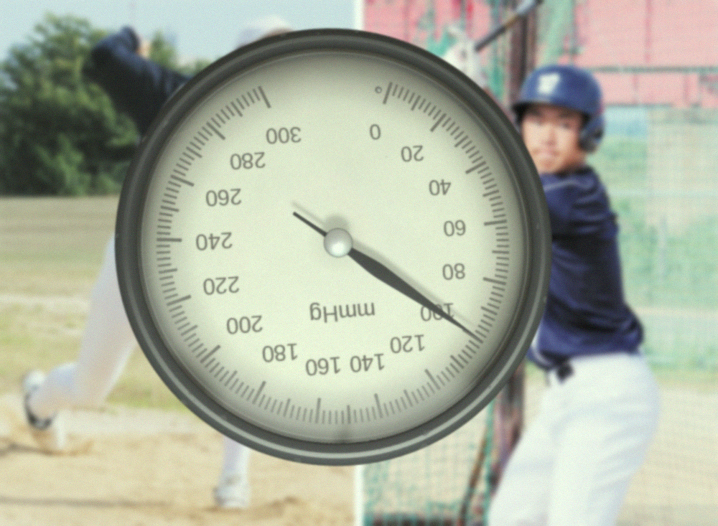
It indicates 100 mmHg
